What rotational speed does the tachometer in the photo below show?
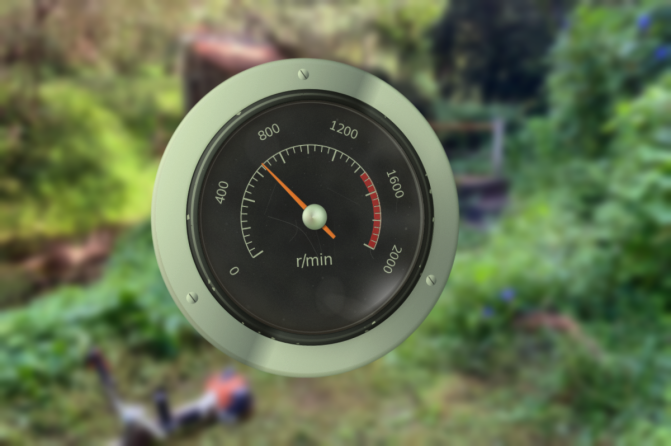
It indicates 650 rpm
